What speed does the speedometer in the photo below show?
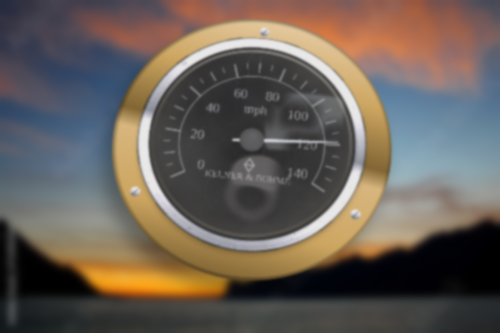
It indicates 120 mph
